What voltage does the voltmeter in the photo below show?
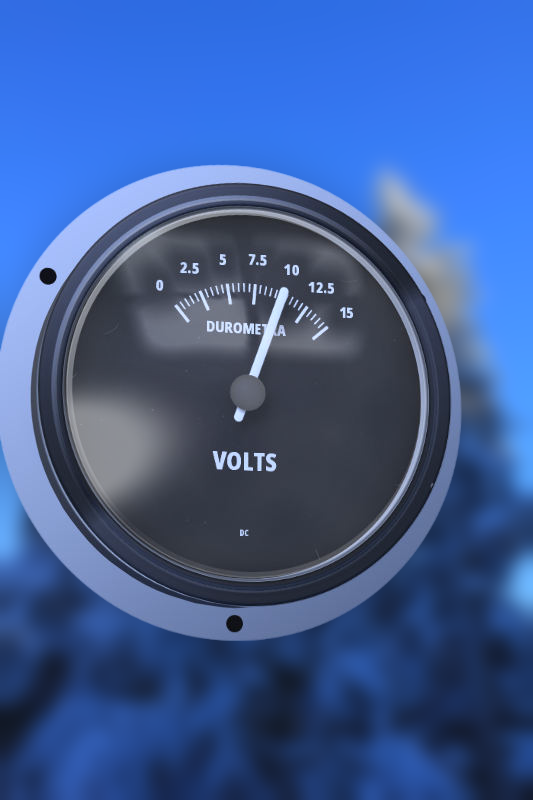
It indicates 10 V
